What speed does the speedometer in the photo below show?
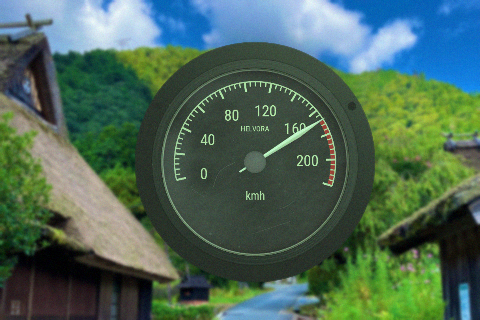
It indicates 168 km/h
